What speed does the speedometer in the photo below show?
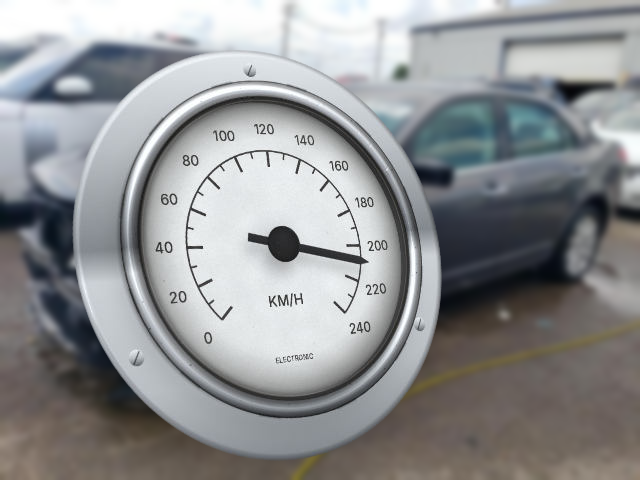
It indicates 210 km/h
